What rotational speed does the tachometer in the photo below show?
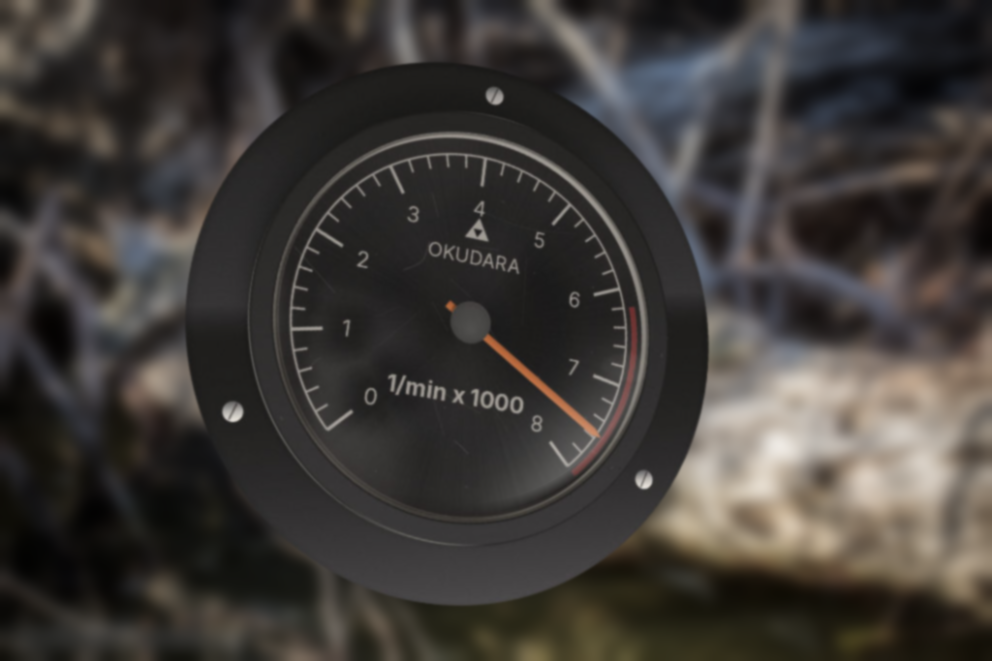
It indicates 7600 rpm
